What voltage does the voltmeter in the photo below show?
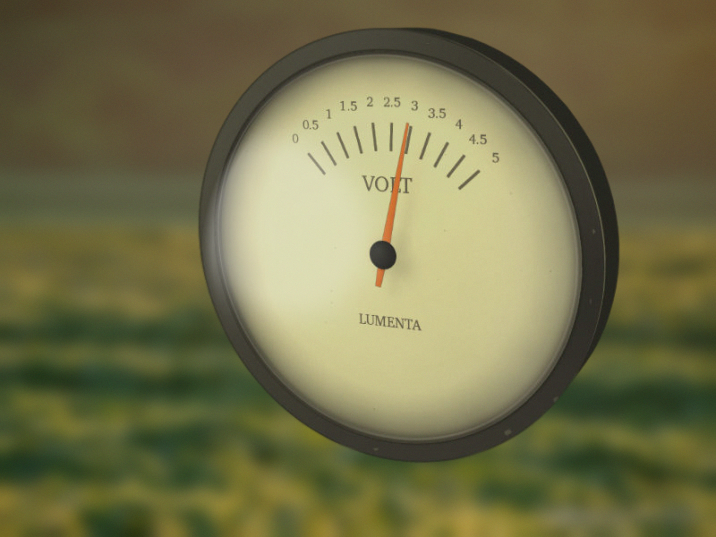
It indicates 3 V
